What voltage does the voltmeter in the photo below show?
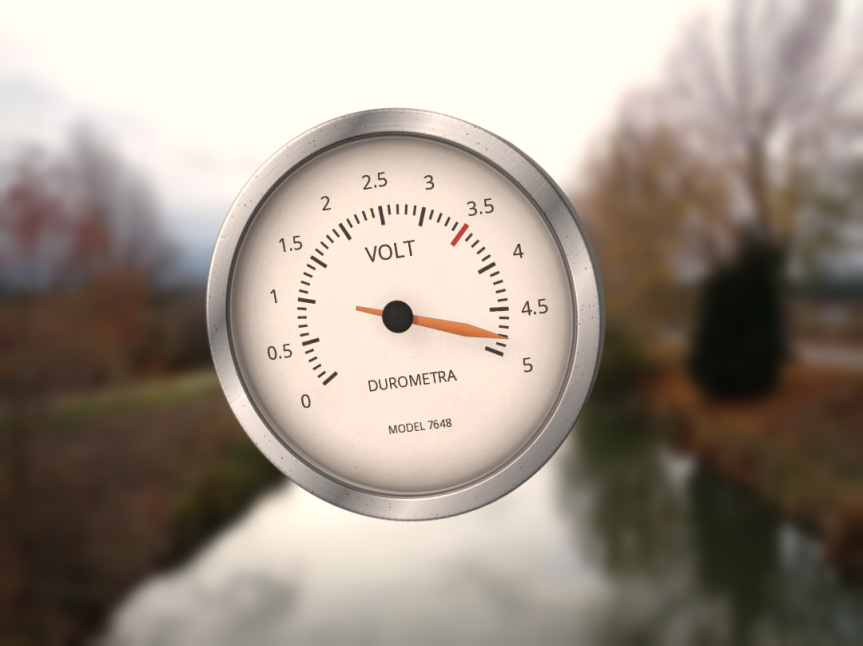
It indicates 4.8 V
